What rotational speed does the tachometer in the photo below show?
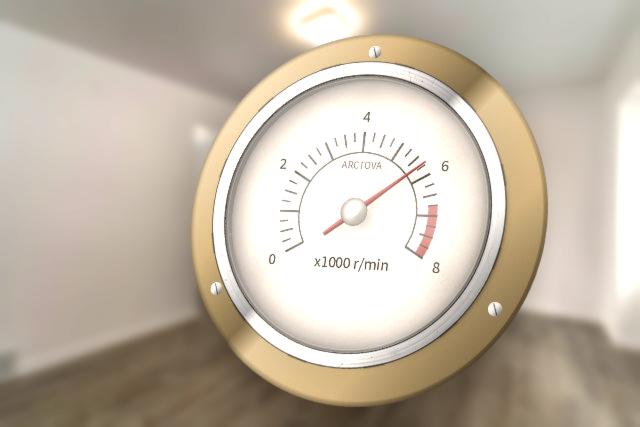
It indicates 5750 rpm
